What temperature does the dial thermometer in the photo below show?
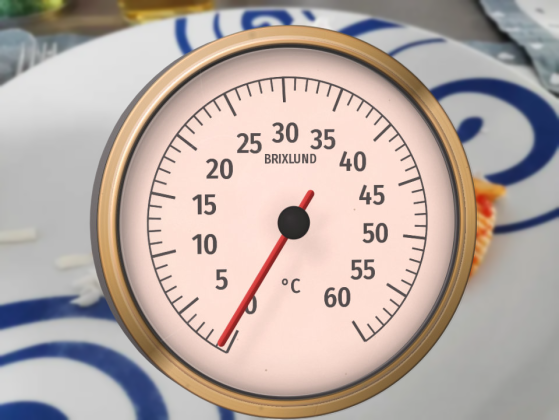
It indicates 1 °C
